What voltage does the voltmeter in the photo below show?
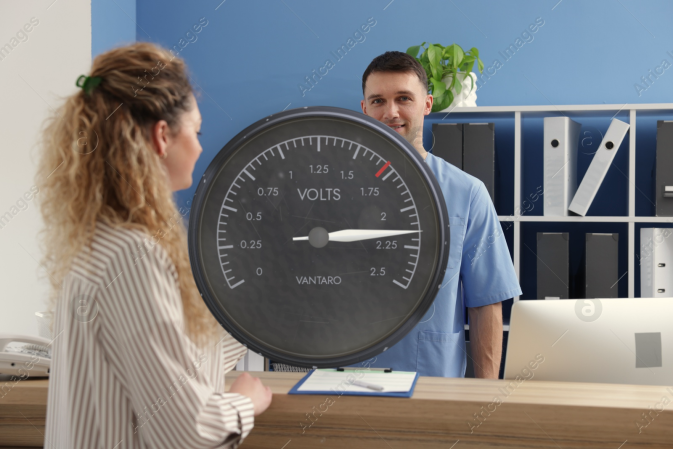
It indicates 2.15 V
